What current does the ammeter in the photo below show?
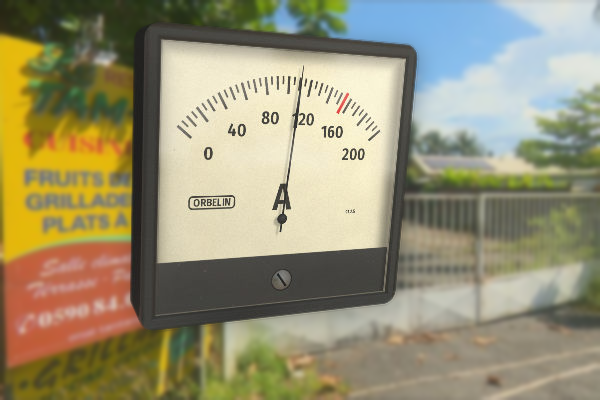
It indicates 110 A
